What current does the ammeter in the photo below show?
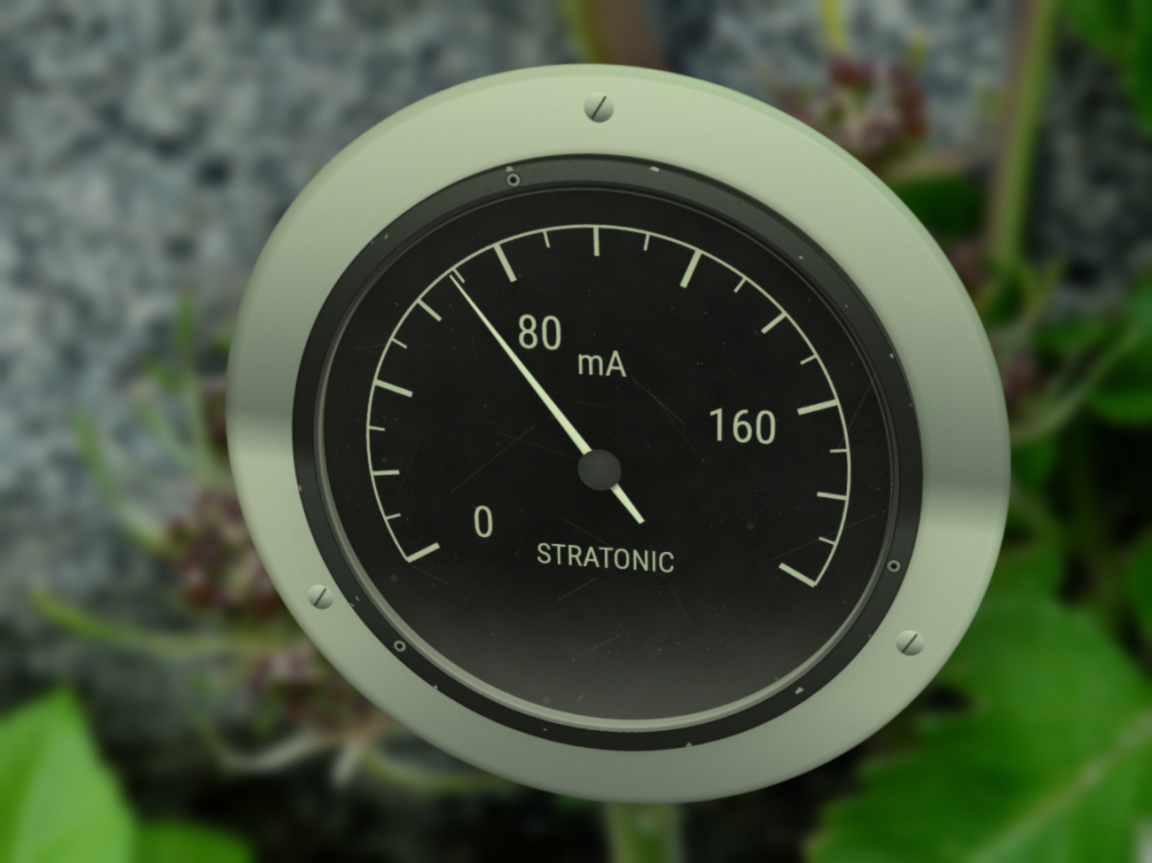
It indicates 70 mA
